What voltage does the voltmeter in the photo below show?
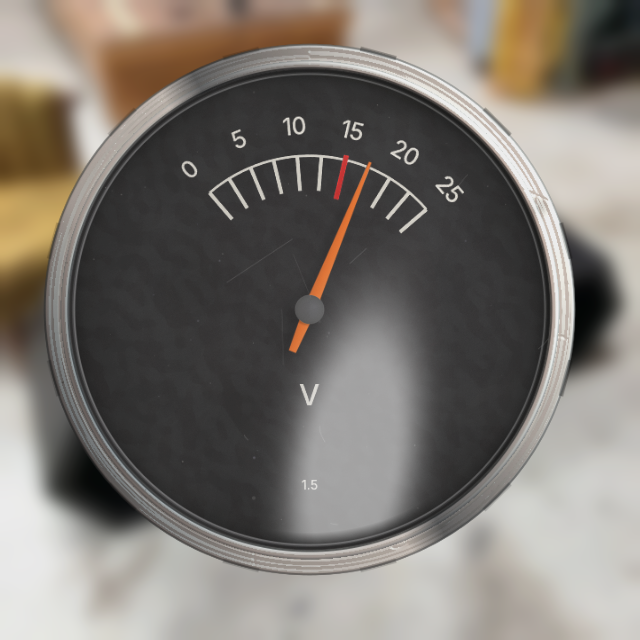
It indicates 17.5 V
